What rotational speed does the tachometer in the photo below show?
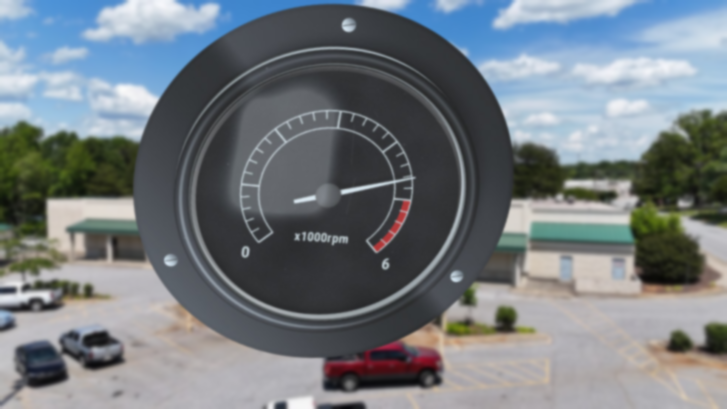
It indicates 4600 rpm
